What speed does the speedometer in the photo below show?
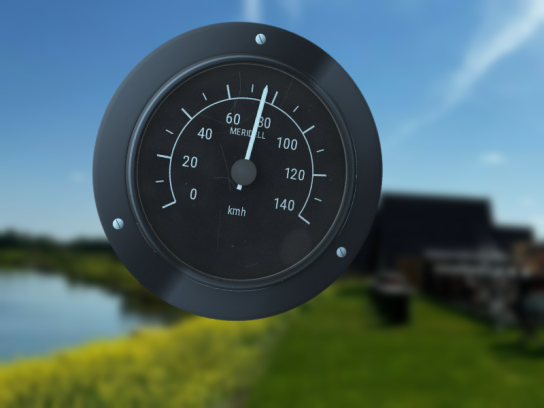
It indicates 75 km/h
